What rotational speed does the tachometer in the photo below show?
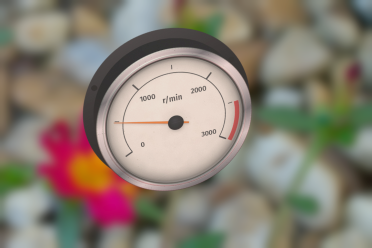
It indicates 500 rpm
